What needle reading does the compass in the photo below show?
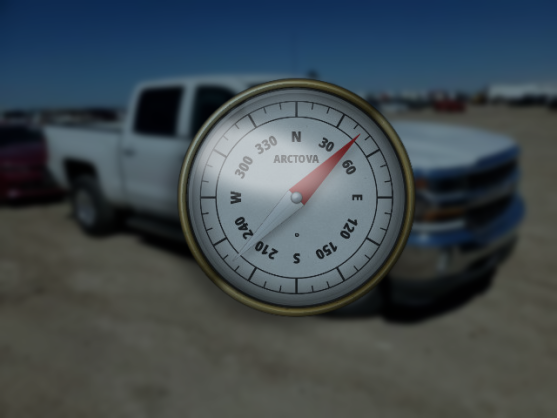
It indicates 45 °
